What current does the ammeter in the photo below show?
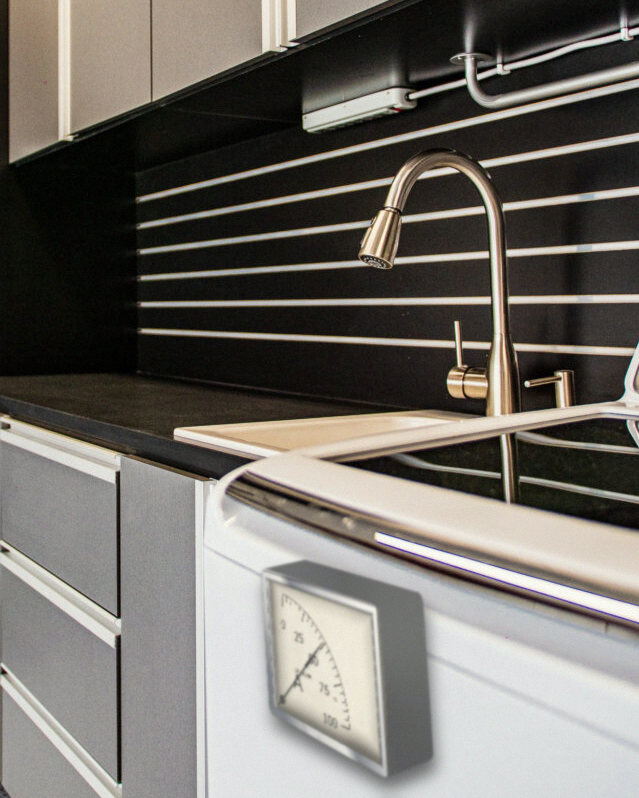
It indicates 50 A
